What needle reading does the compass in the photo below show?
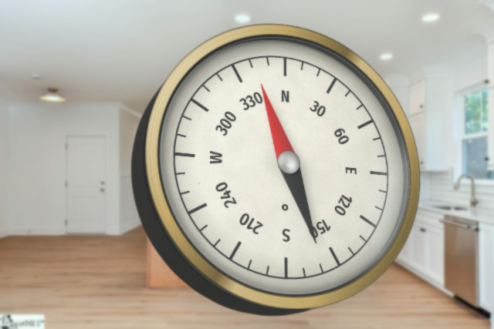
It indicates 340 °
